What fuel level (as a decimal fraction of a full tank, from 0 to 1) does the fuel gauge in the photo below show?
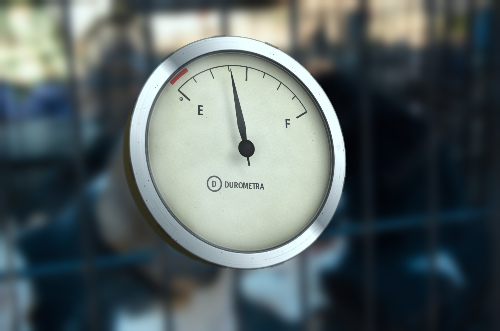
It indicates 0.375
